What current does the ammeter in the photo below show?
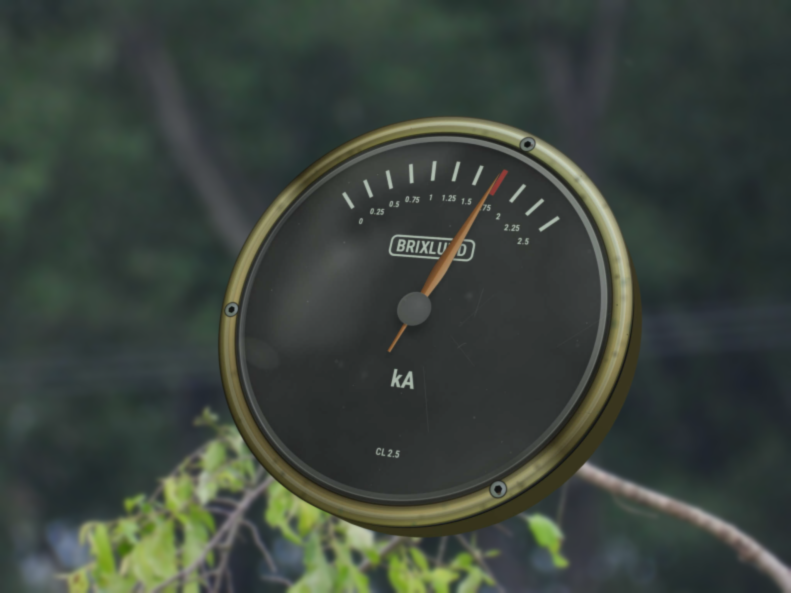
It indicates 1.75 kA
